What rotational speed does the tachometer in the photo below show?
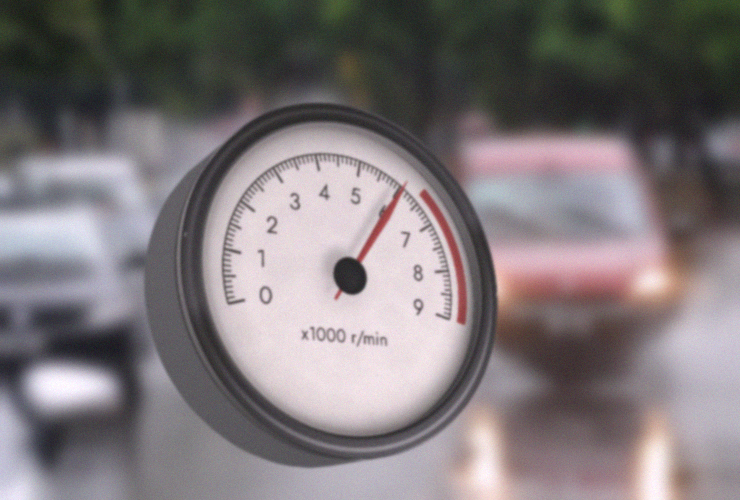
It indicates 6000 rpm
